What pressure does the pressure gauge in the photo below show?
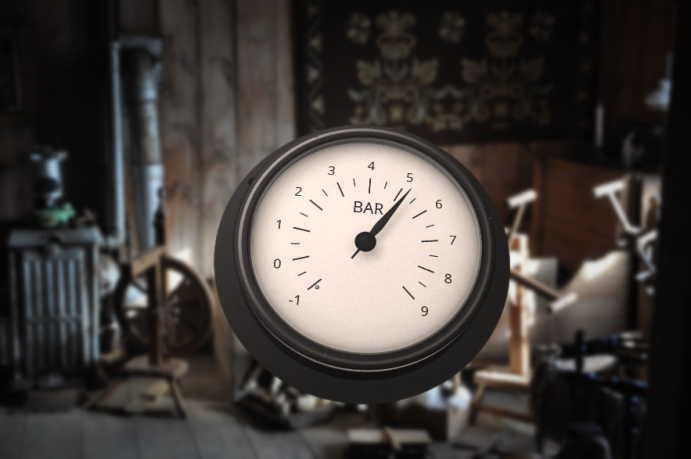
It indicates 5.25 bar
